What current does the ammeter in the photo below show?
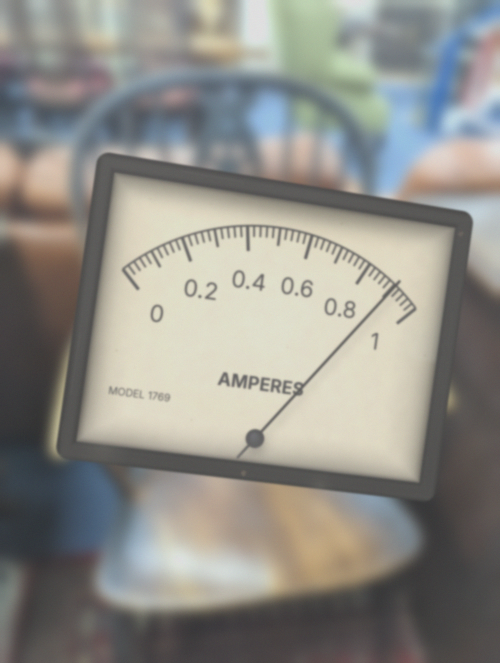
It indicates 0.9 A
